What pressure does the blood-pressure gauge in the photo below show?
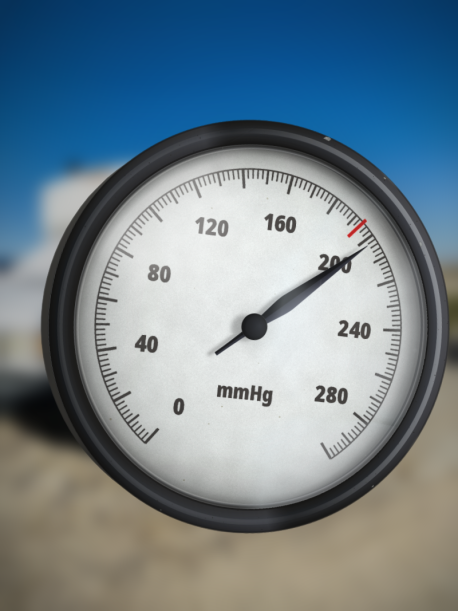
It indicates 202 mmHg
